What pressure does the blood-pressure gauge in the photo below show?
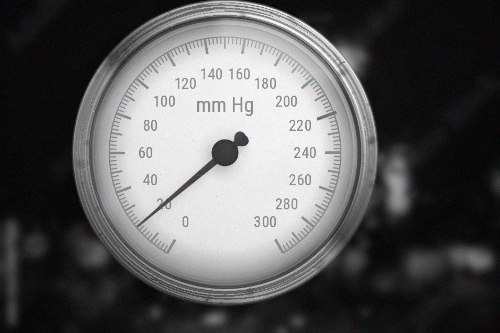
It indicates 20 mmHg
